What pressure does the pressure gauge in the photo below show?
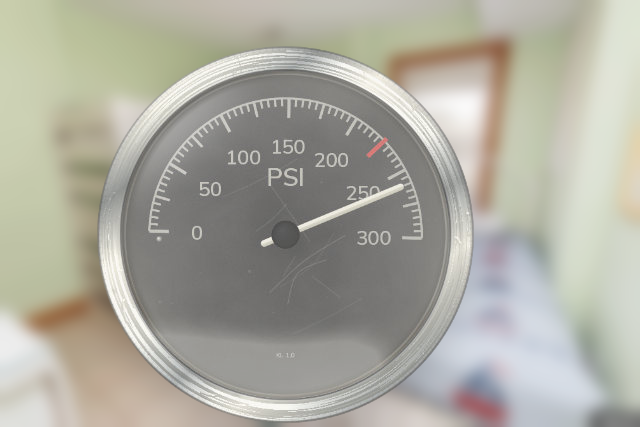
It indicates 260 psi
